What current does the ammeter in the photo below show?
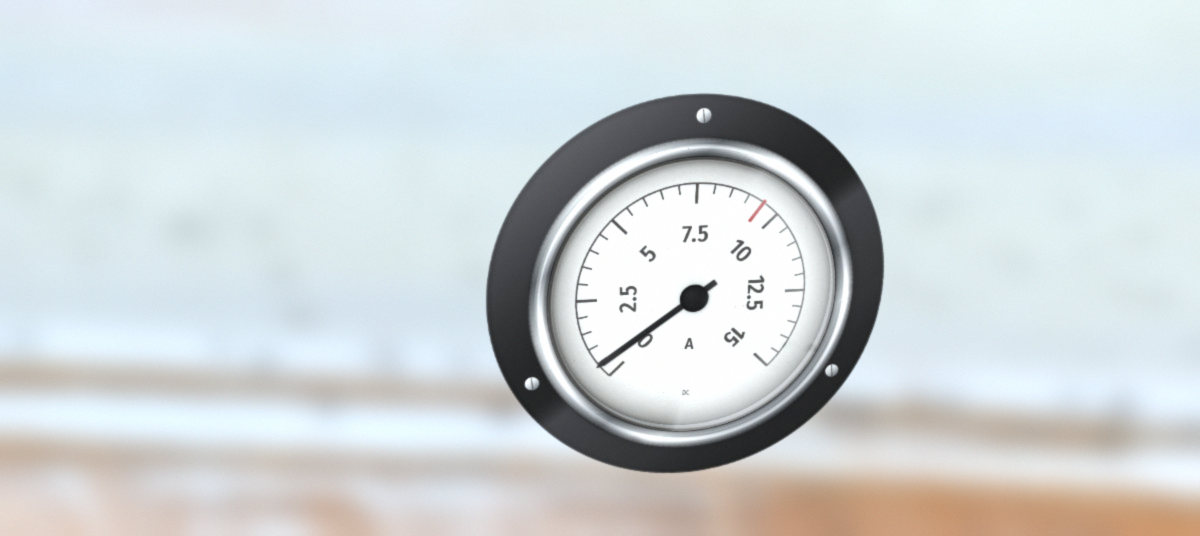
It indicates 0.5 A
